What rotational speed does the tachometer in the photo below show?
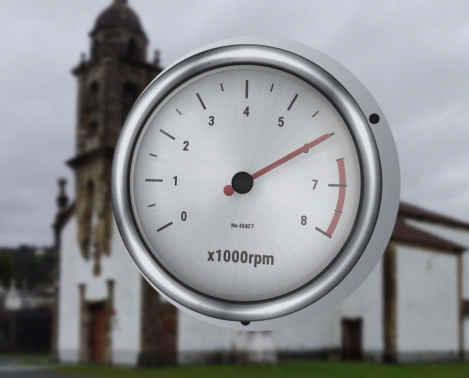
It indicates 6000 rpm
